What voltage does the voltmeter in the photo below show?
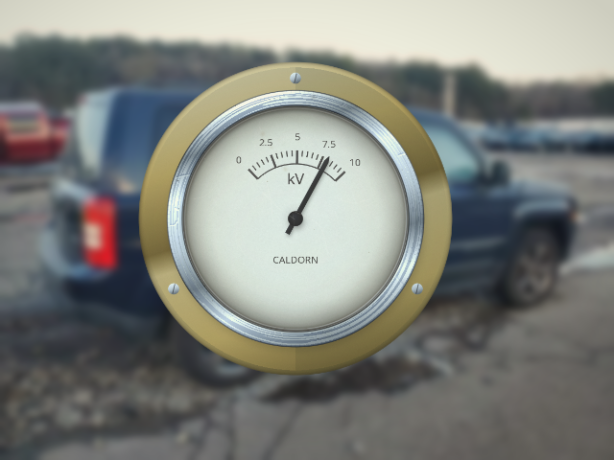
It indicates 8 kV
